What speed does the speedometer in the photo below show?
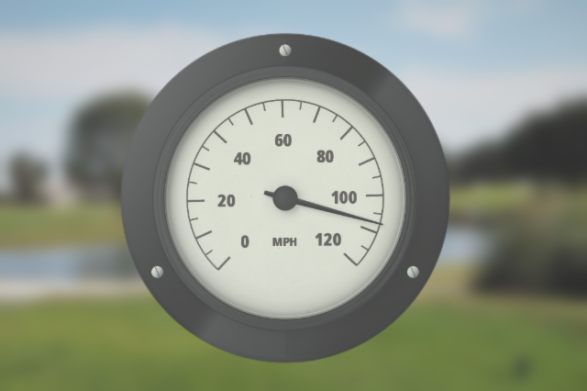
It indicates 107.5 mph
